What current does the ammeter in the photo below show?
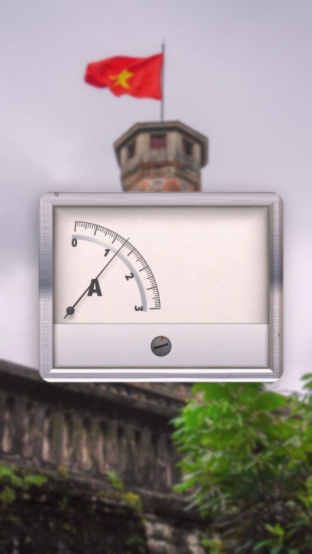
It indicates 1.25 A
